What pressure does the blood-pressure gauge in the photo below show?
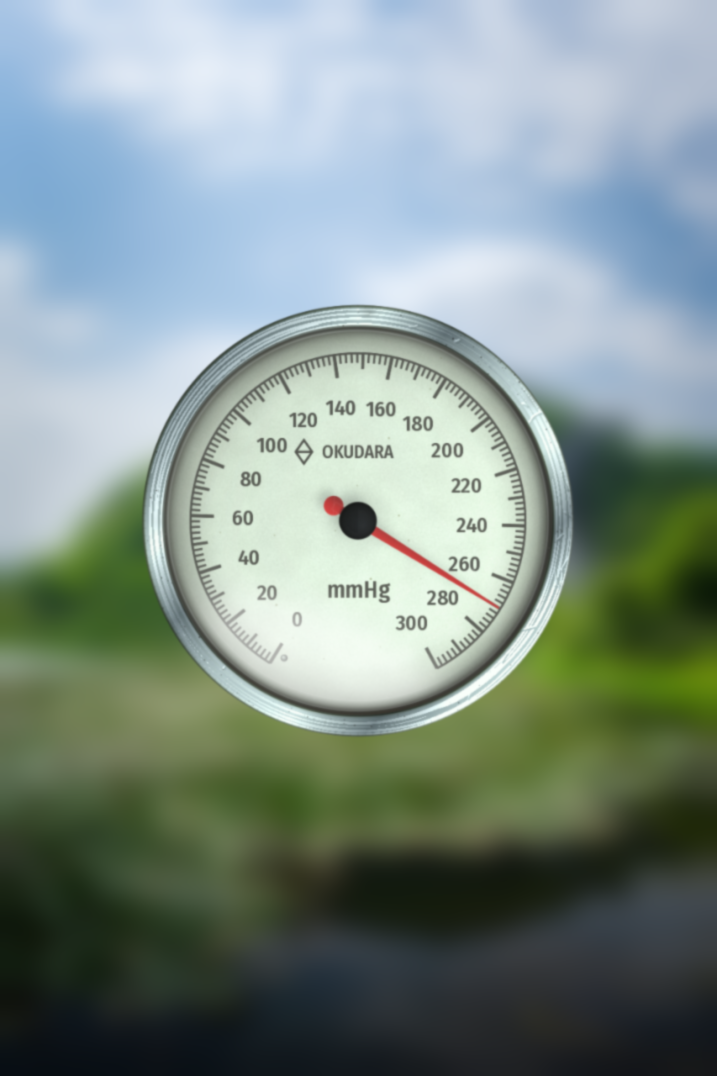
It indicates 270 mmHg
